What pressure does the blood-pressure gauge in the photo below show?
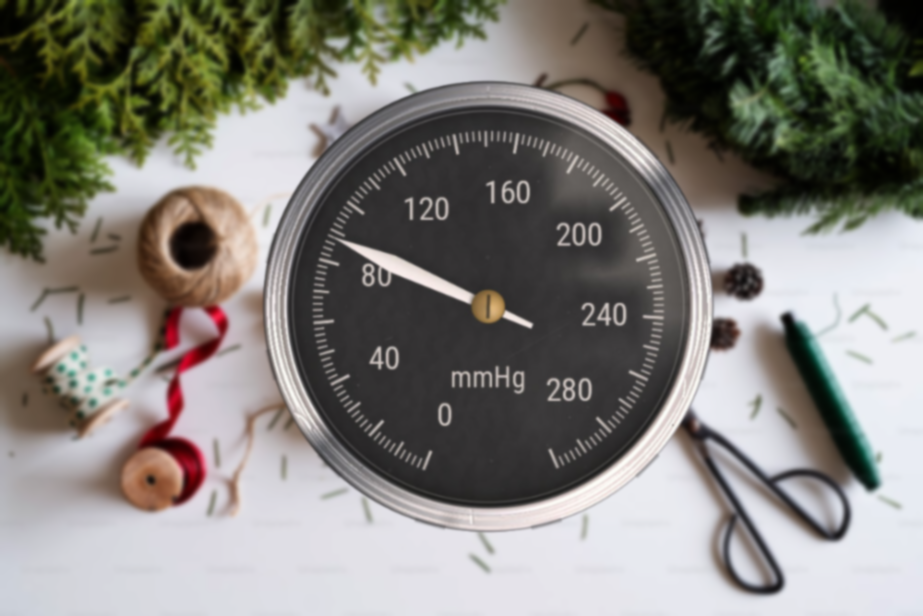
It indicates 88 mmHg
